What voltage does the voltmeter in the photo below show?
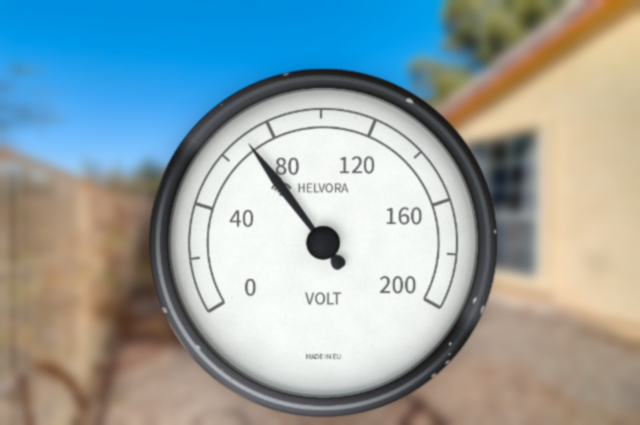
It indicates 70 V
